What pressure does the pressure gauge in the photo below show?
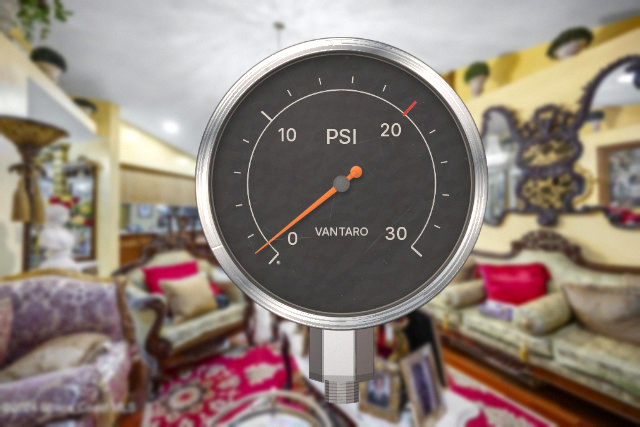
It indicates 1 psi
